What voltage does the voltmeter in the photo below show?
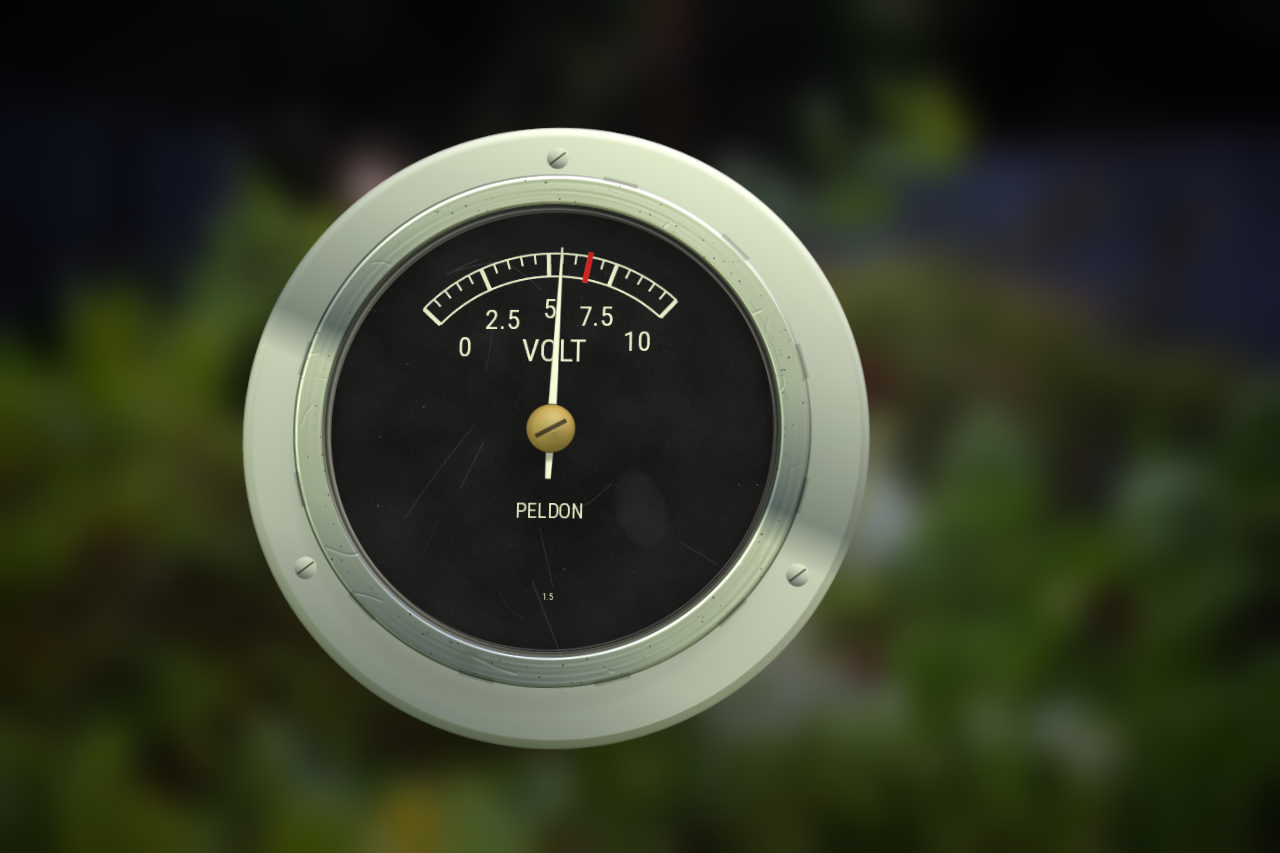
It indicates 5.5 V
